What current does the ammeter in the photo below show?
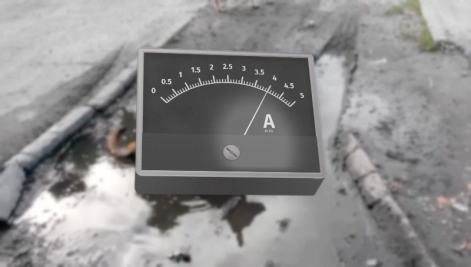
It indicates 4 A
